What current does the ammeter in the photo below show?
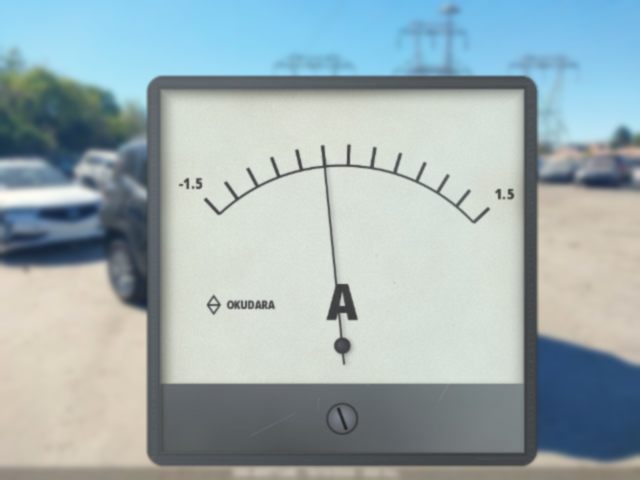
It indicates -0.25 A
